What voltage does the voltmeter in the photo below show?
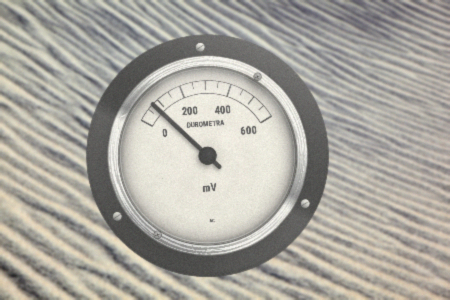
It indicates 75 mV
